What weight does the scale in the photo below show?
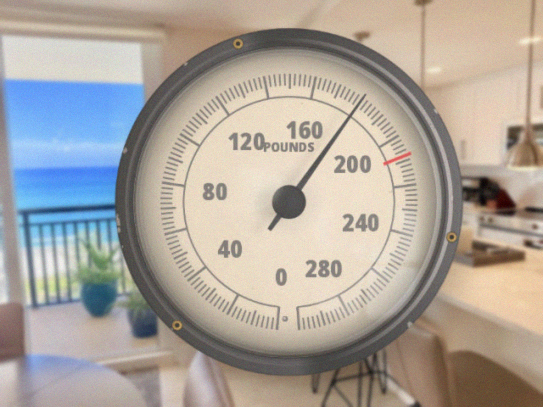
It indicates 180 lb
